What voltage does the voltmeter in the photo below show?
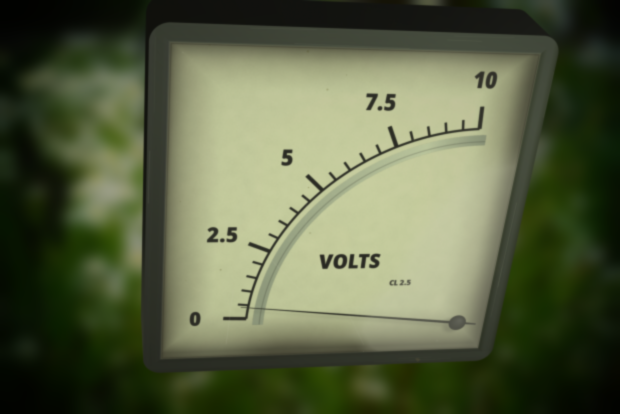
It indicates 0.5 V
